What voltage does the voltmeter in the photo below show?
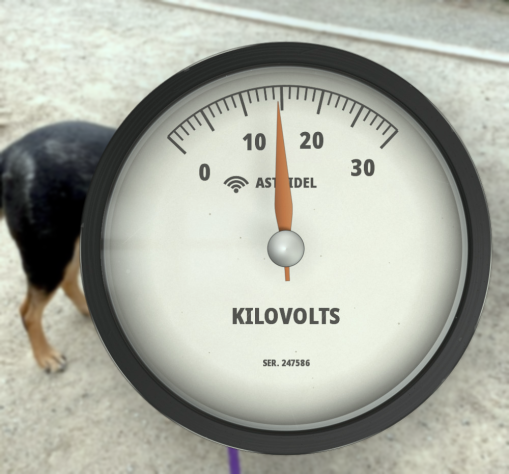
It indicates 14.5 kV
